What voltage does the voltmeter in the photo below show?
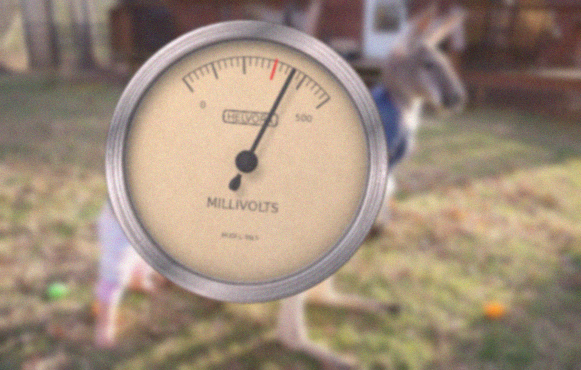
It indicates 360 mV
